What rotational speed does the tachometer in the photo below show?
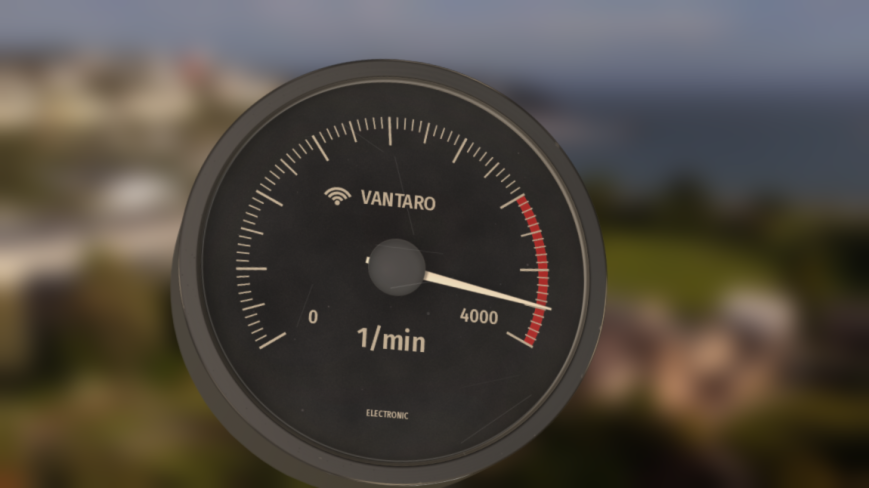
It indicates 3750 rpm
